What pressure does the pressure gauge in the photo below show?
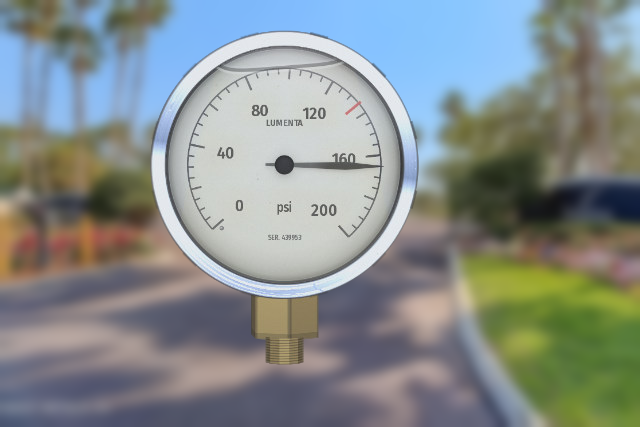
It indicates 165 psi
